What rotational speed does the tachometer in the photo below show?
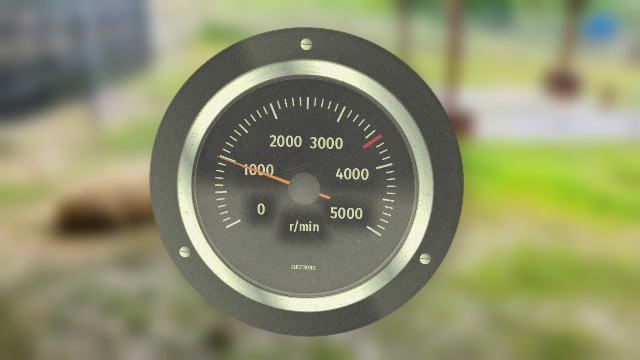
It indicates 1000 rpm
